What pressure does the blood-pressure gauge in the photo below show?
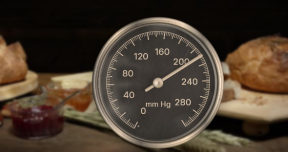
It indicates 210 mmHg
